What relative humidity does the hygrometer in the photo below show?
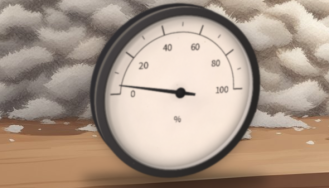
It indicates 5 %
